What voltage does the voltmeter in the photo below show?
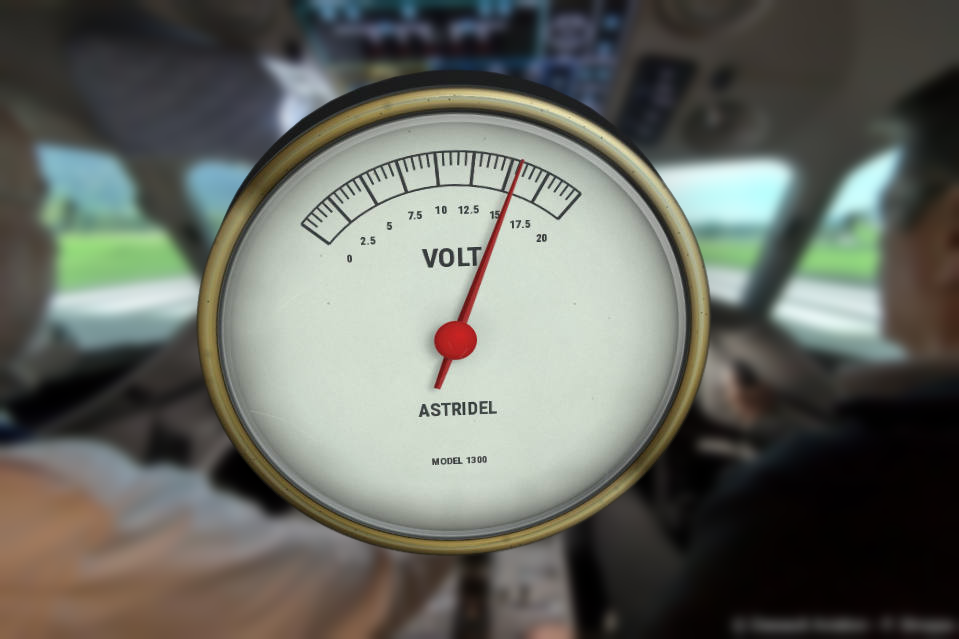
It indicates 15.5 V
